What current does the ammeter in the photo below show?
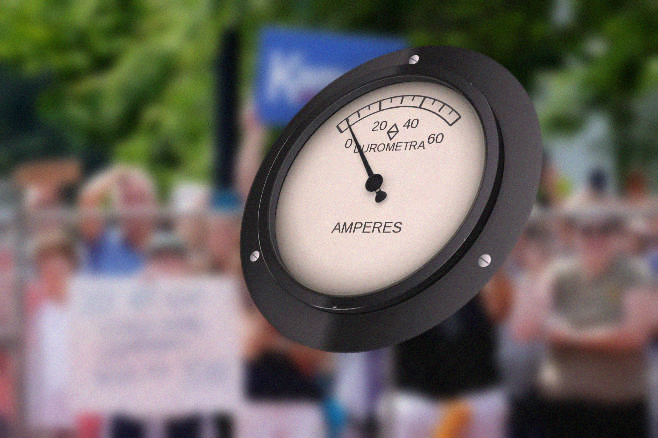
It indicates 5 A
